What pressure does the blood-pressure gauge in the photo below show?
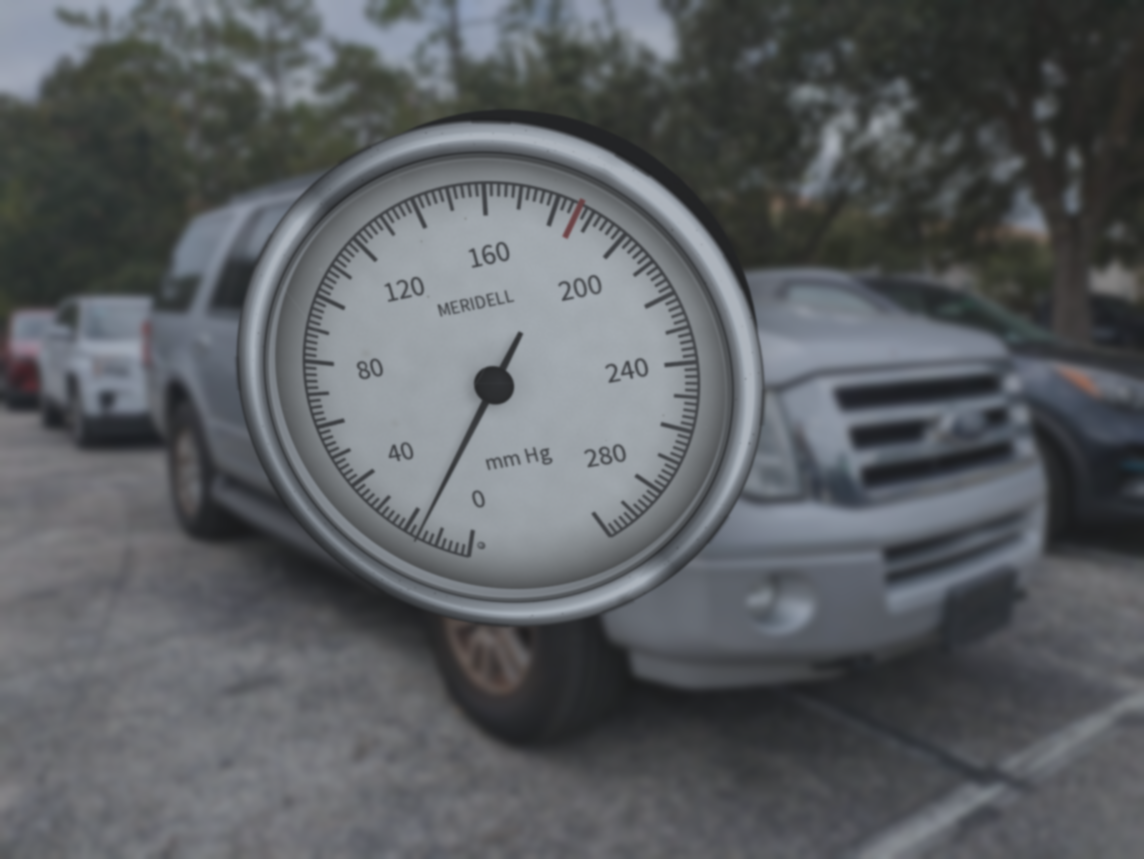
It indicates 16 mmHg
